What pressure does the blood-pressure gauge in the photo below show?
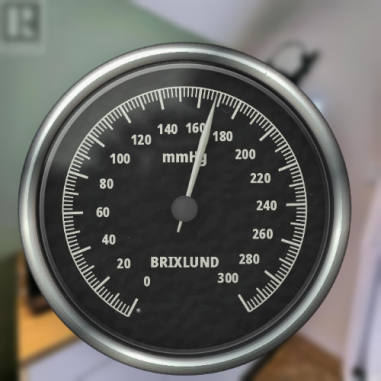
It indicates 168 mmHg
